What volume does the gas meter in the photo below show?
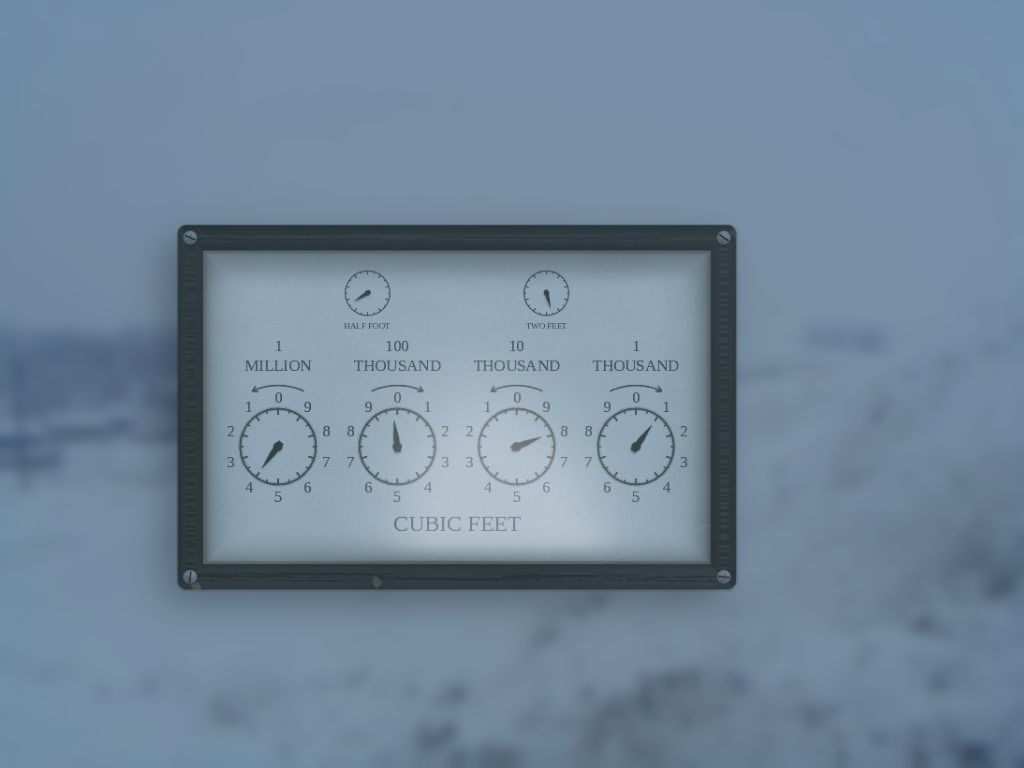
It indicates 398100 ft³
